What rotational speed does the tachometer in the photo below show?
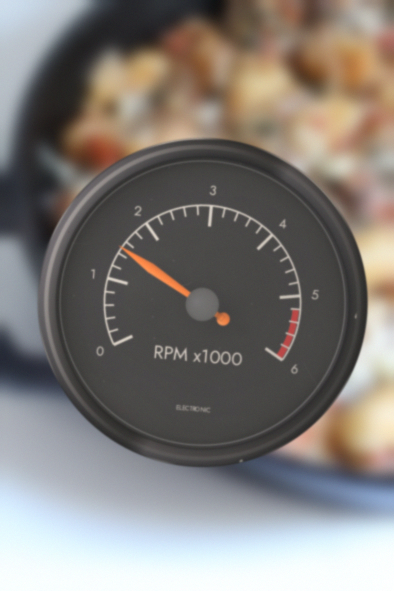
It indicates 1500 rpm
